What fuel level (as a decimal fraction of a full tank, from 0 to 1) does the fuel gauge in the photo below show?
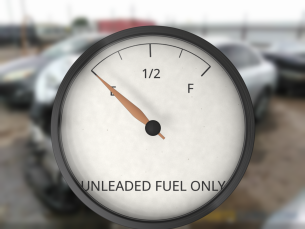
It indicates 0
